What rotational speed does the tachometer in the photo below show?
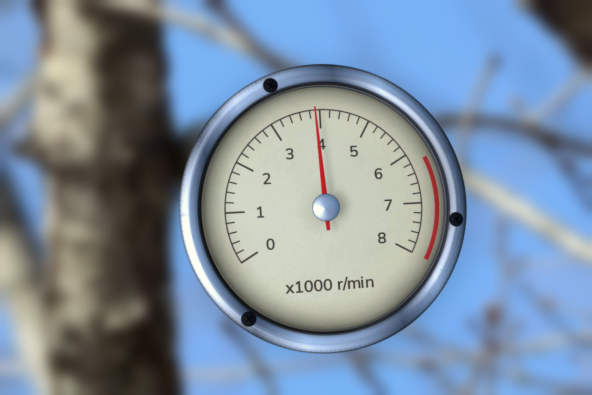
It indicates 3900 rpm
